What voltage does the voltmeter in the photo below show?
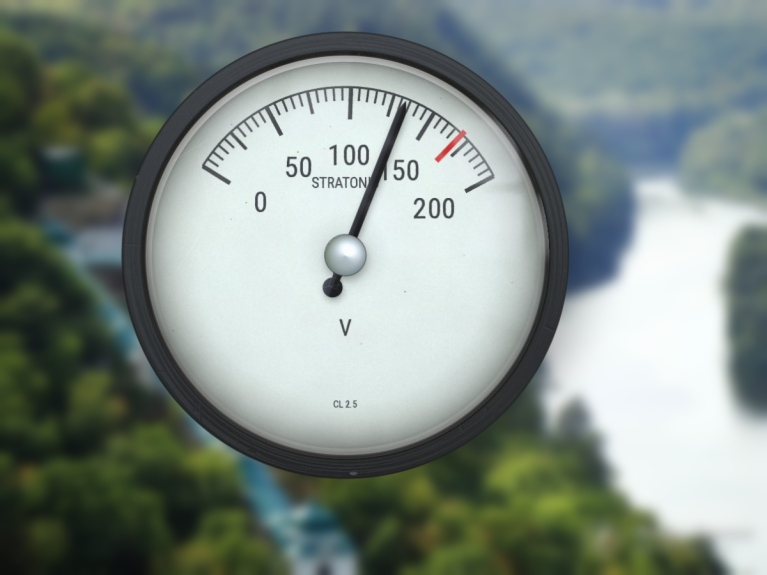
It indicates 132.5 V
